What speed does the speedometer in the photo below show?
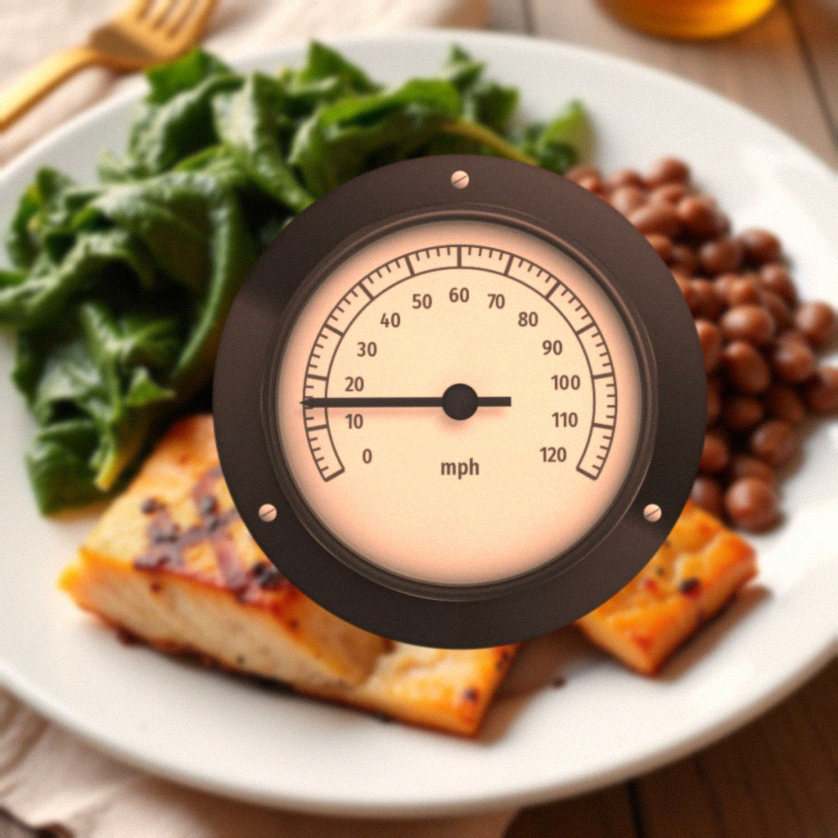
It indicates 15 mph
